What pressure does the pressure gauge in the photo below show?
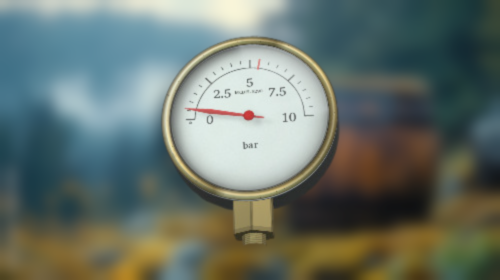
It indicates 0.5 bar
